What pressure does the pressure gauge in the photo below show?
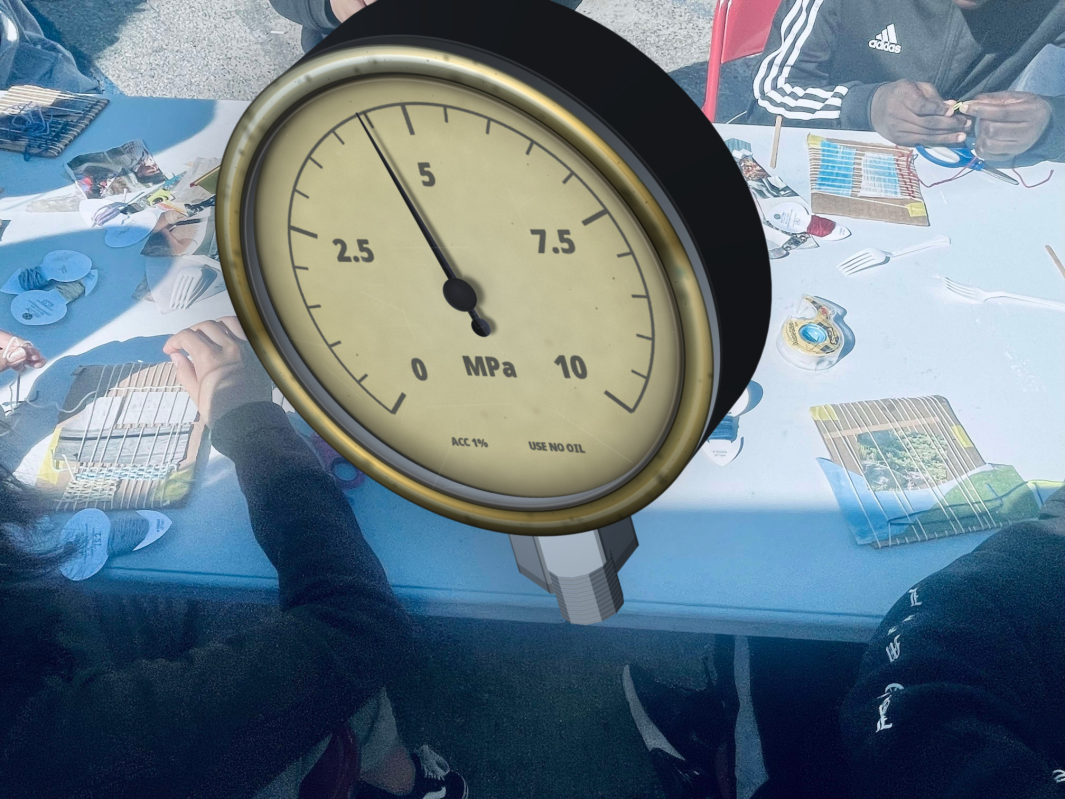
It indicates 4.5 MPa
